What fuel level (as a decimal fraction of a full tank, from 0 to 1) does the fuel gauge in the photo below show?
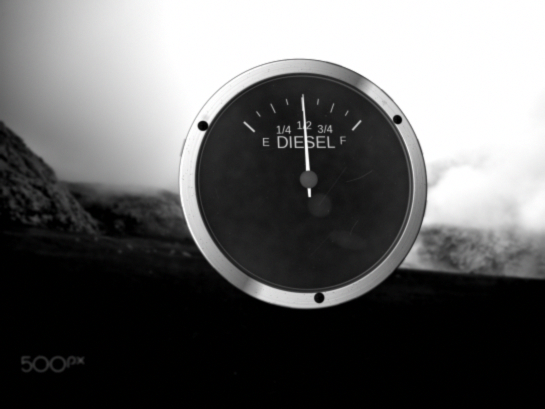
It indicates 0.5
